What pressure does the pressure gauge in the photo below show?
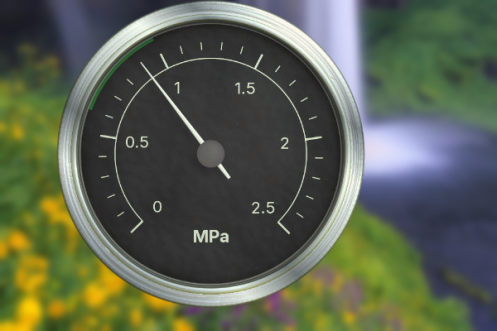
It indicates 0.9 MPa
